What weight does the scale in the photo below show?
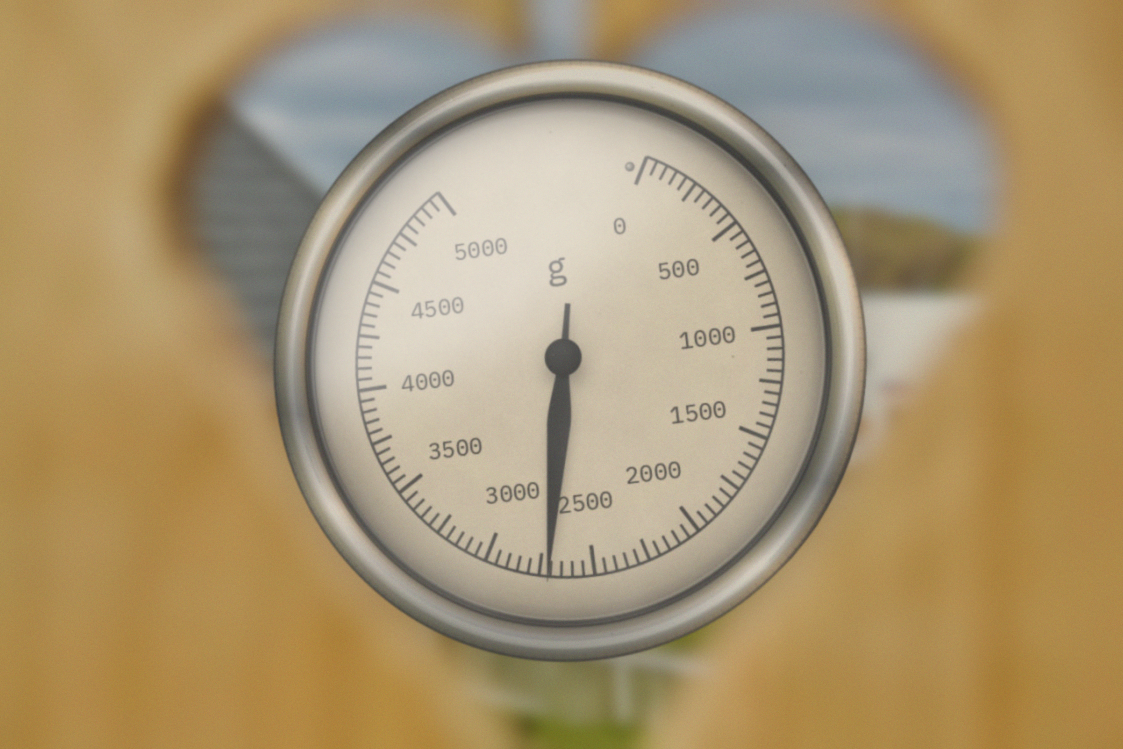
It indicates 2700 g
